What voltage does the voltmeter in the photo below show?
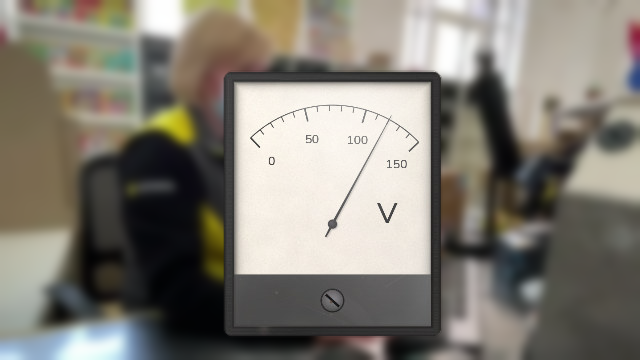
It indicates 120 V
